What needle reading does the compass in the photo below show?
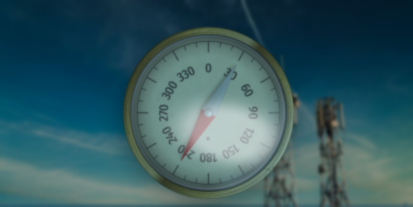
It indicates 210 °
